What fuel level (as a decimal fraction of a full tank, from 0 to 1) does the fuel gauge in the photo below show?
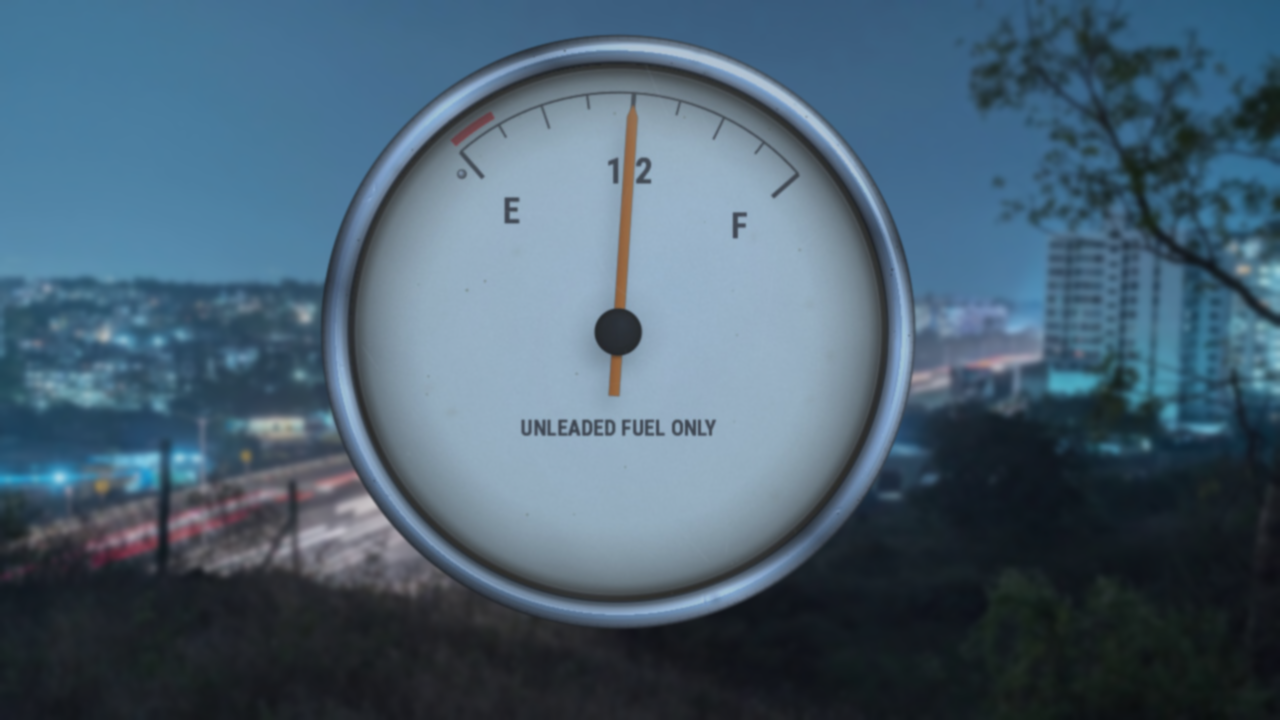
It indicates 0.5
